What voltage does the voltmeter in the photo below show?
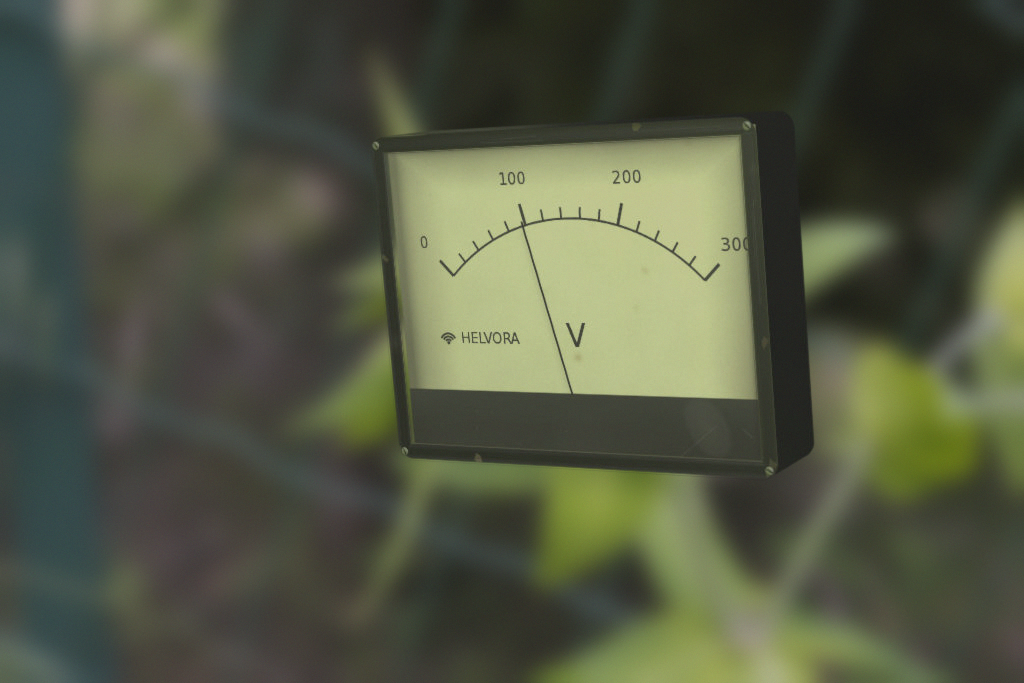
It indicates 100 V
